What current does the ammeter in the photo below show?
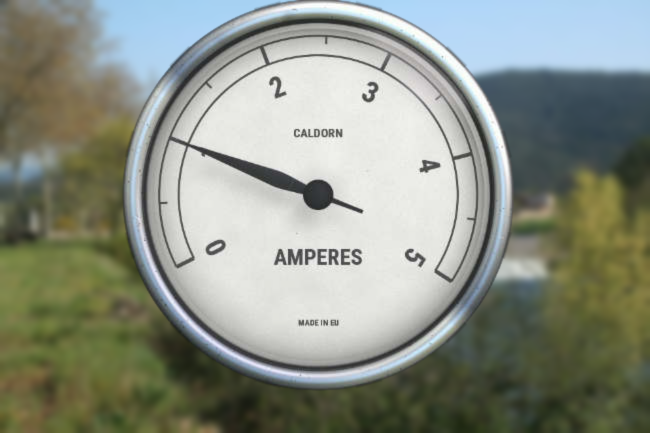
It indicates 1 A
